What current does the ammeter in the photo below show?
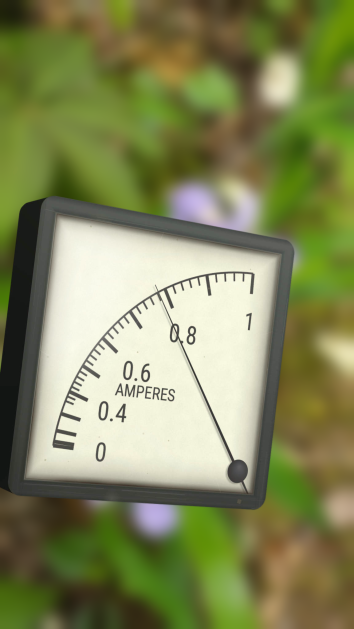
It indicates 0.78 A
